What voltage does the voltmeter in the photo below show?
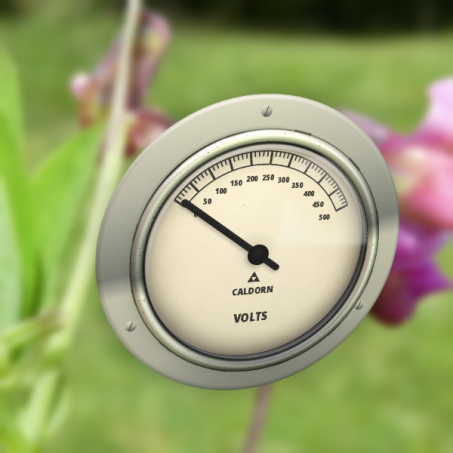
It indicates 10 V
